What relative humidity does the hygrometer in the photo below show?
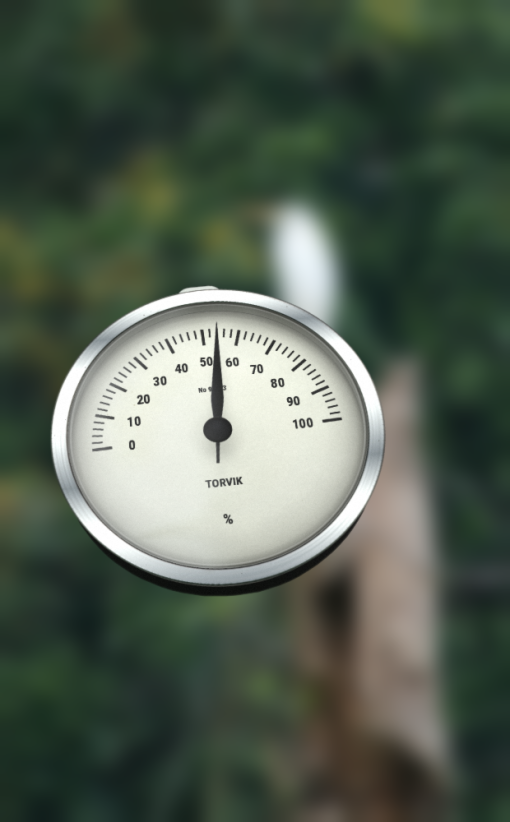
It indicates 54 %
